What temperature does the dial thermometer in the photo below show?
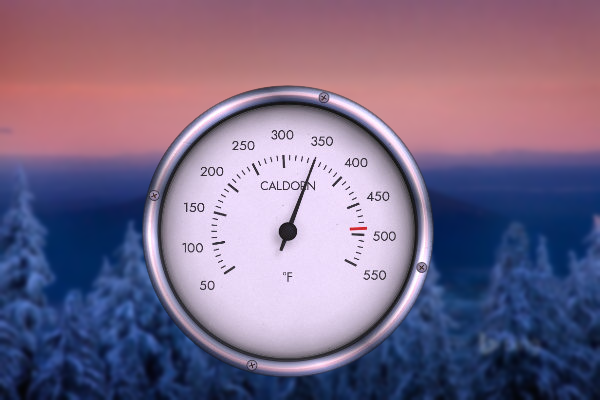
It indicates 350 °F
